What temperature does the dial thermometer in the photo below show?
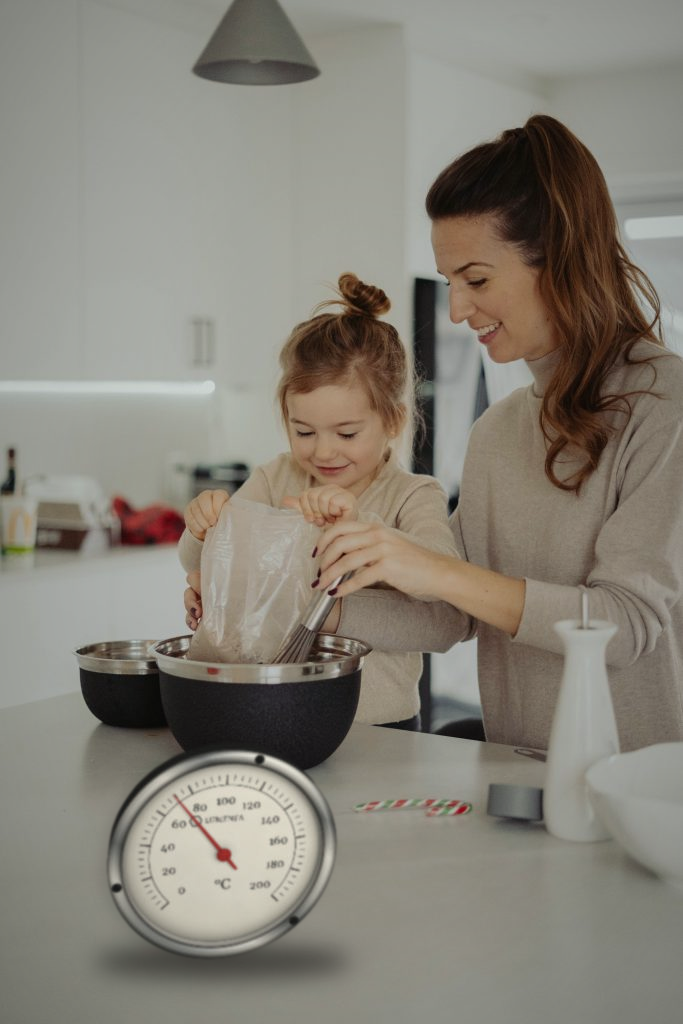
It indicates 72 °C
